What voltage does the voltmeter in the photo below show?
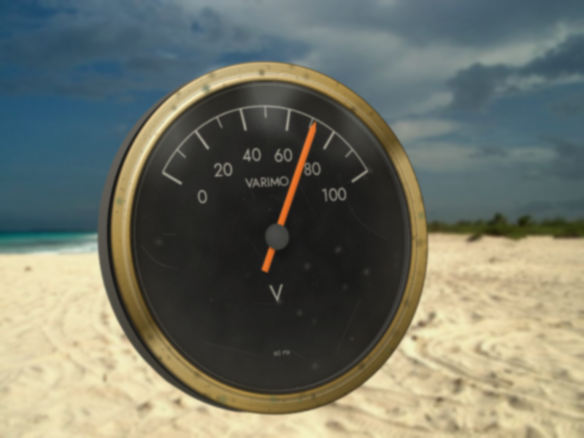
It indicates 70 V
